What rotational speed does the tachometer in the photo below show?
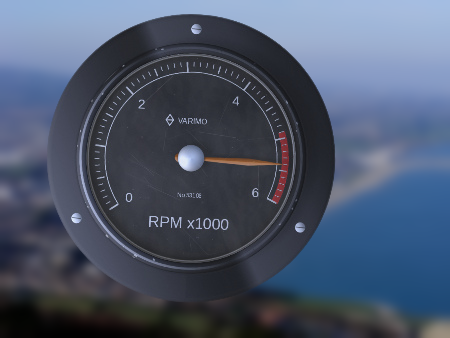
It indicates 5400 rpm
